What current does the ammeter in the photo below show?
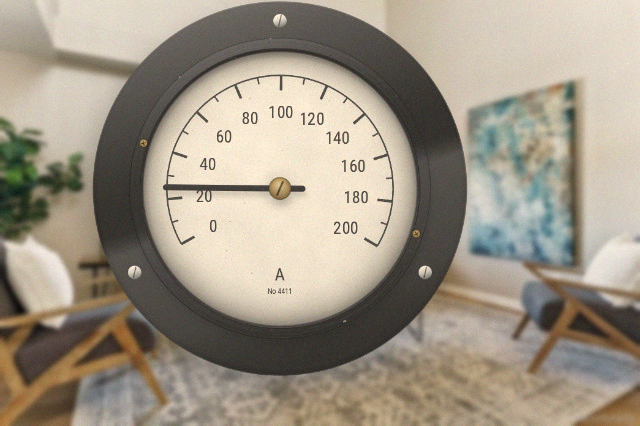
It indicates 25 A
